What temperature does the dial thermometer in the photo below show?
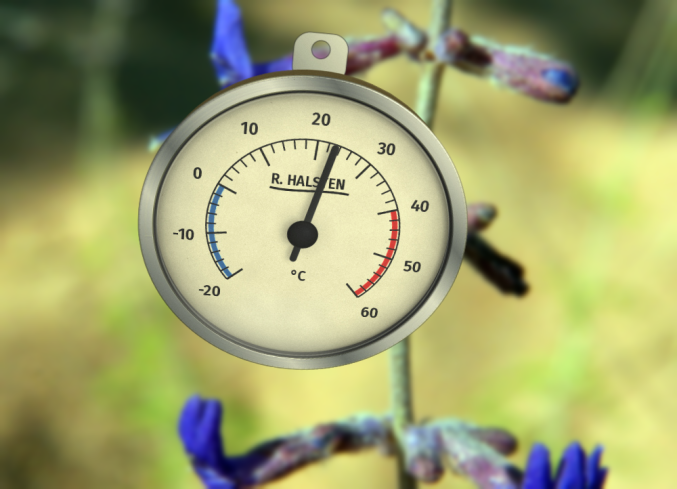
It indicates 23 °C
